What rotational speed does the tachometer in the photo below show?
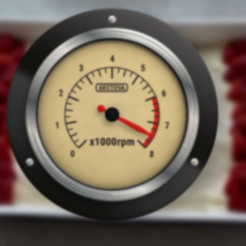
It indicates 7500 rpm
